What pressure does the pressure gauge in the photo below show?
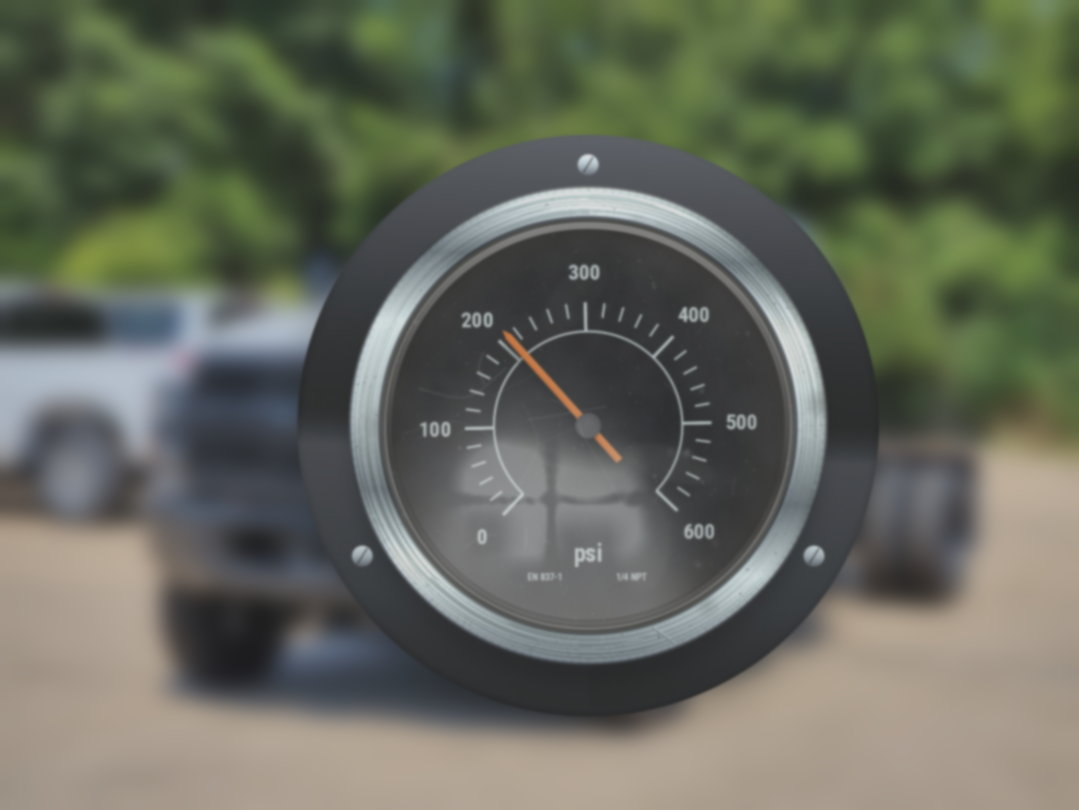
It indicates 210 psi
